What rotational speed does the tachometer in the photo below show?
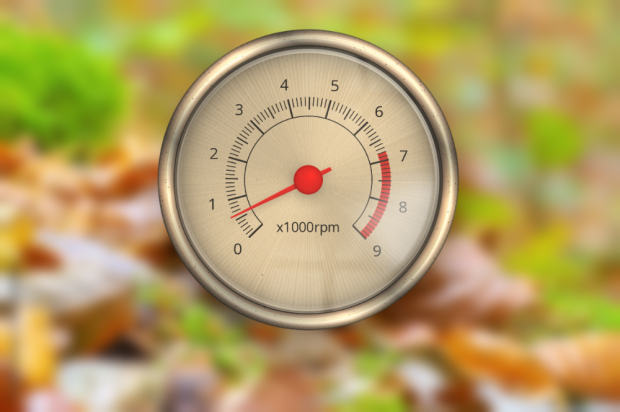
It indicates 600 rpm
